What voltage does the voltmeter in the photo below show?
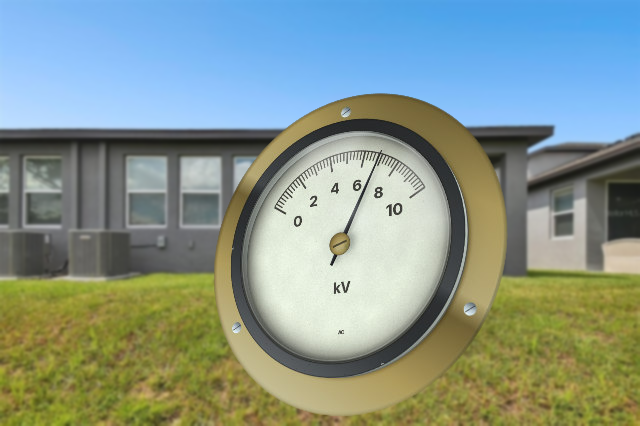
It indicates 7 kV
